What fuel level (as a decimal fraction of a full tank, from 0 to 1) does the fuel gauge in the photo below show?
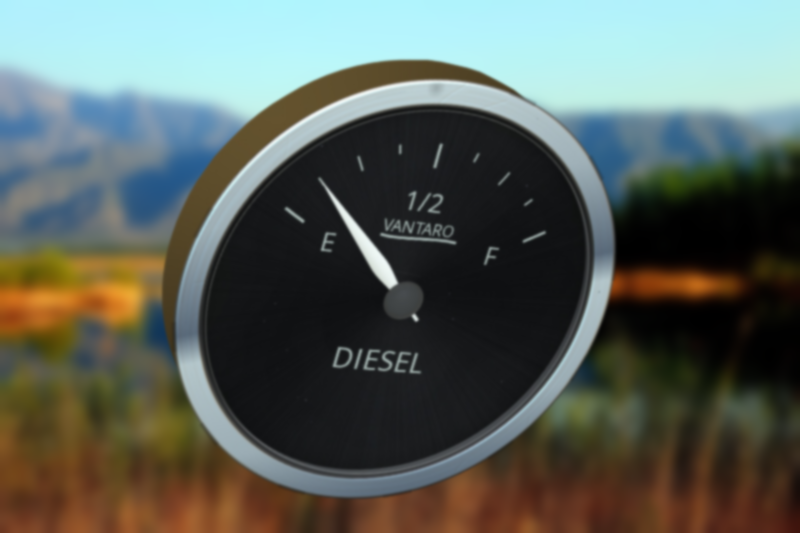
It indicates 0.125
